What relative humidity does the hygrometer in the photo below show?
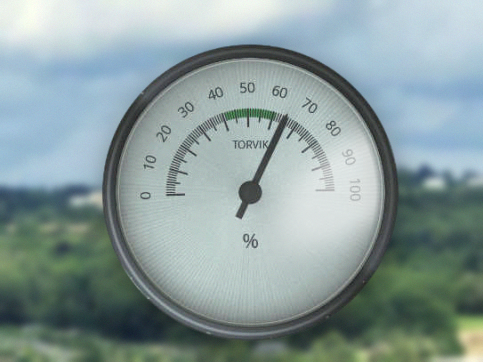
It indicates 65 %
